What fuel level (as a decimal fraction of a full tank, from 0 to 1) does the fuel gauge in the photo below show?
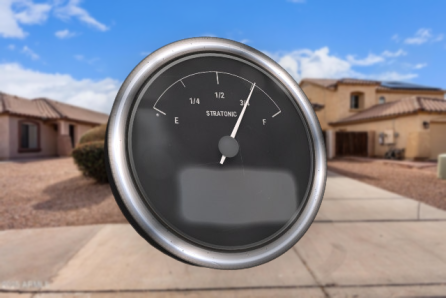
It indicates 0.75
